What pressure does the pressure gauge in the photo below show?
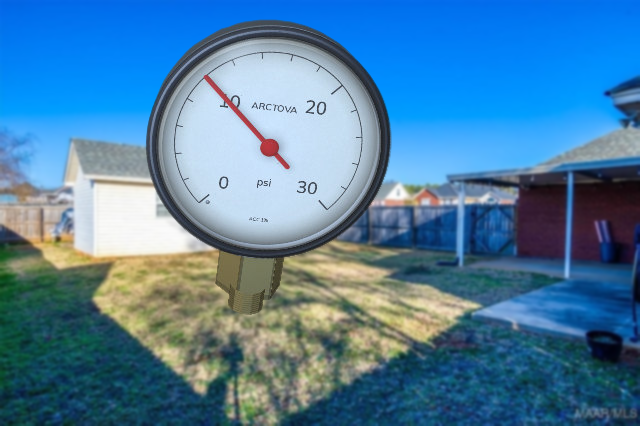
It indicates 10 psi
